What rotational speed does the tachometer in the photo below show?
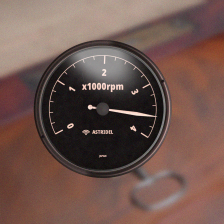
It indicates 3600 rpm
